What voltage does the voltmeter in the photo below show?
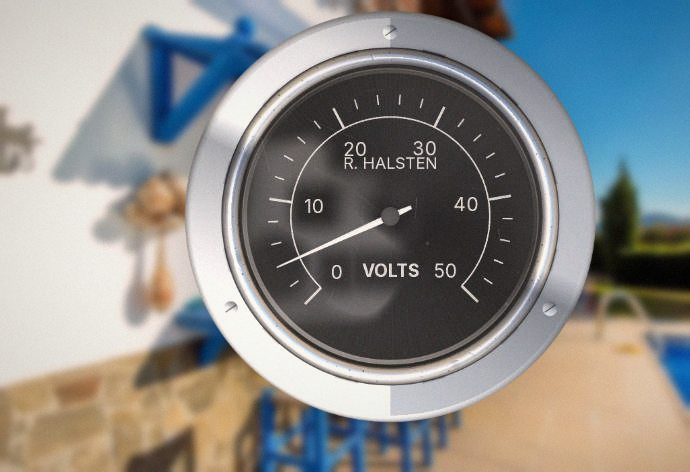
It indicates 4 V
